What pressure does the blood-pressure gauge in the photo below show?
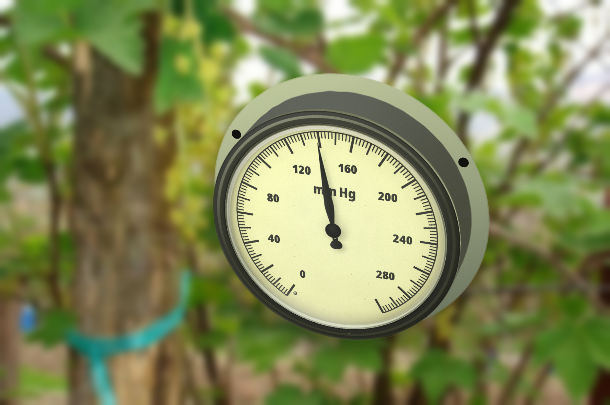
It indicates 140 mmHg
